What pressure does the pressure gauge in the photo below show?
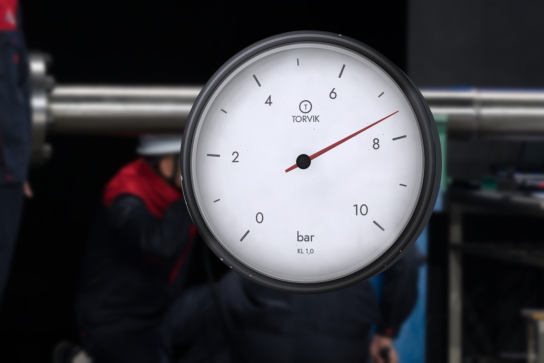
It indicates 7.5 bar
